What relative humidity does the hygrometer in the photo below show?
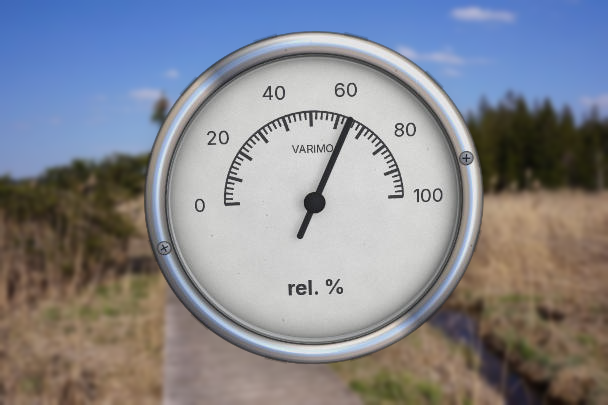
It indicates 64 %
